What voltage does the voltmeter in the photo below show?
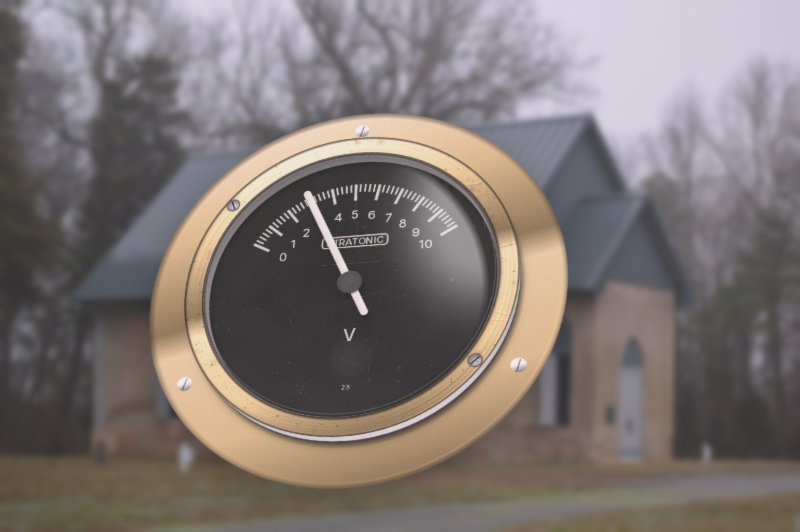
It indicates 3 V
